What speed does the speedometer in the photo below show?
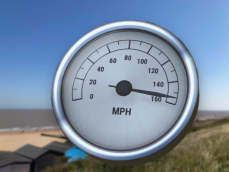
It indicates 155 mph
